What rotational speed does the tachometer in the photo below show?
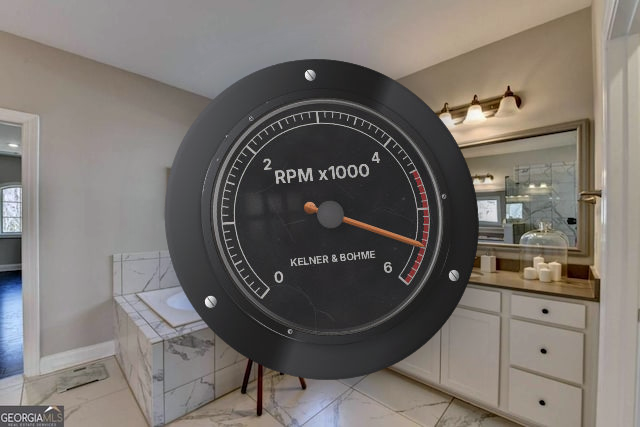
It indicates 5500 rpm
